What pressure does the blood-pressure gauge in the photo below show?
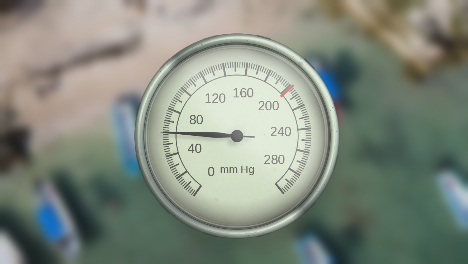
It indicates 60 mmHg
